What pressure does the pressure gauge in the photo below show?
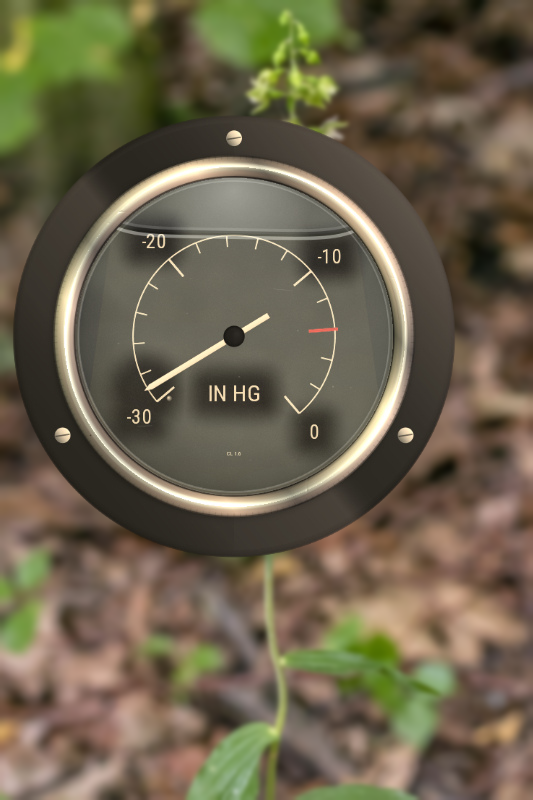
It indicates -29 inHg
